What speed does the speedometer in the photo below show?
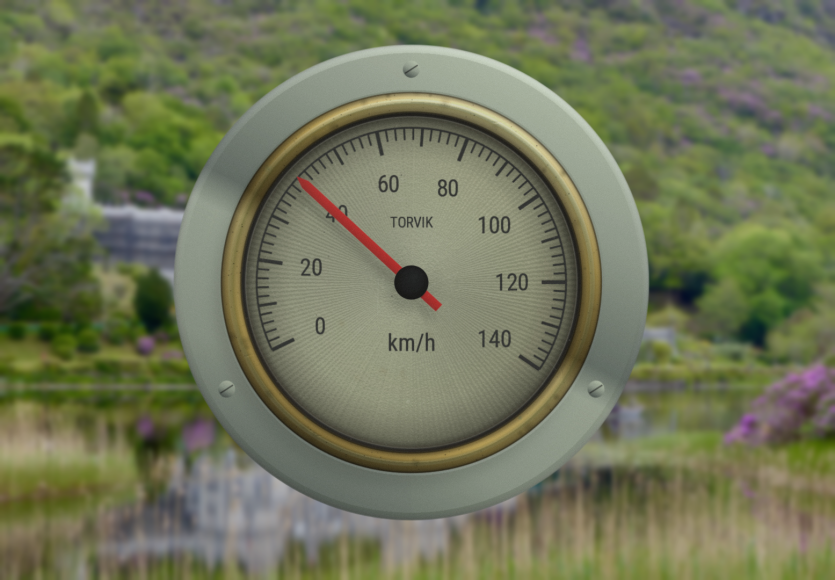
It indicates 40 km/h
